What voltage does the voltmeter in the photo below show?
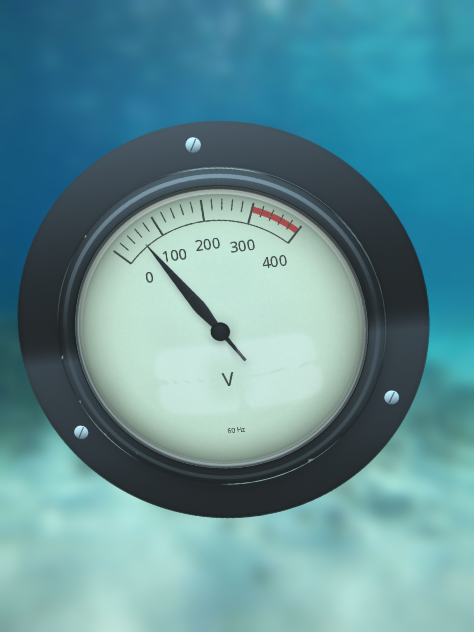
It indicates 60 V
